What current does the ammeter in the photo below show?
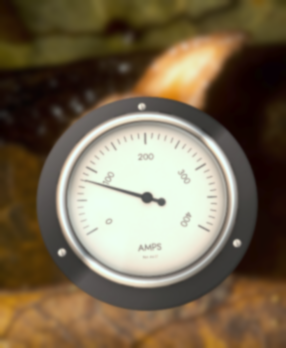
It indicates 80 A
